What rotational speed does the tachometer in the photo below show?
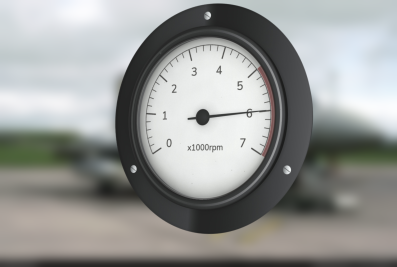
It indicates 6000 rpm
